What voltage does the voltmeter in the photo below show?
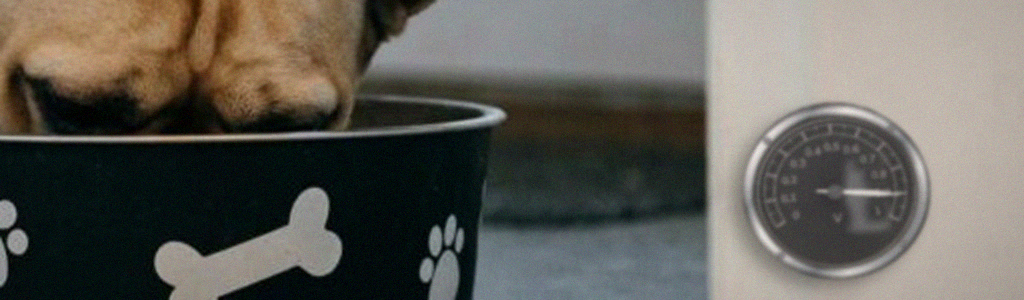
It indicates 0.9 V
